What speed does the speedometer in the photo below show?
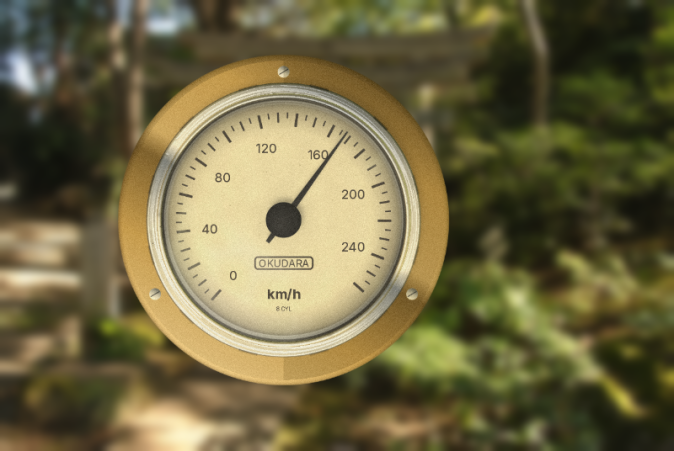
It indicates 167.5 km/h
